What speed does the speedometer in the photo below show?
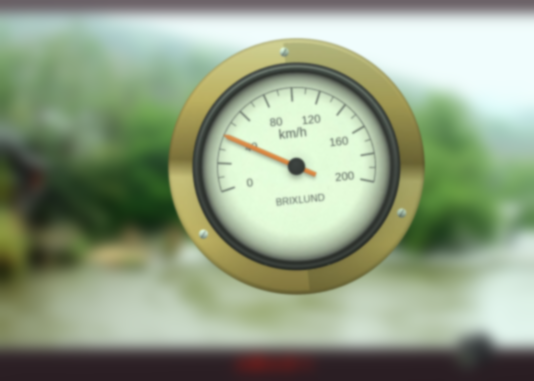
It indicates 40 km/h
